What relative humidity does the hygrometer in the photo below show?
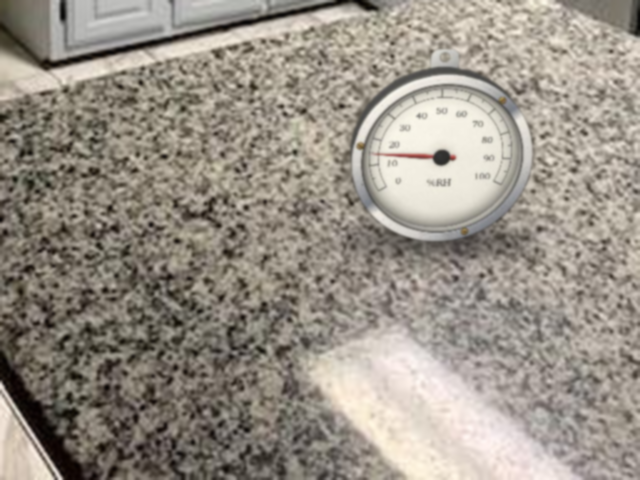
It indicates 15 %
